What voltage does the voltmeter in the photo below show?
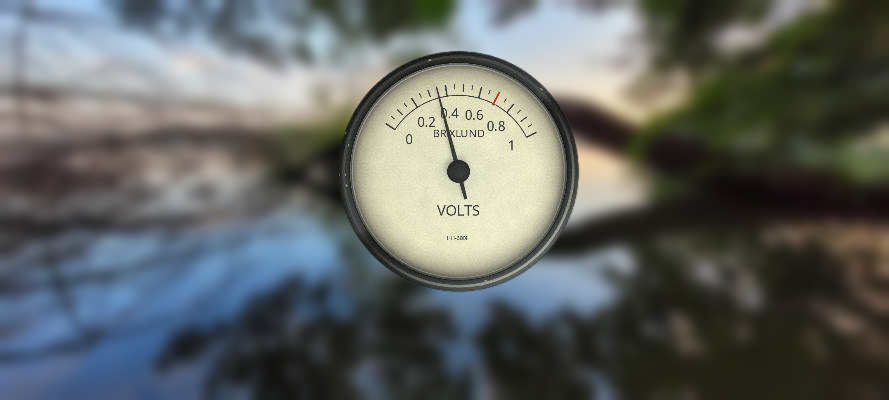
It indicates 0.35 V
